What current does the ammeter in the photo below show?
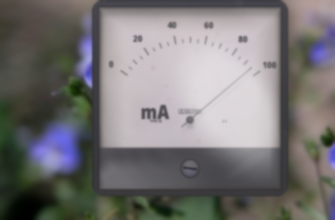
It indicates 95 mA
